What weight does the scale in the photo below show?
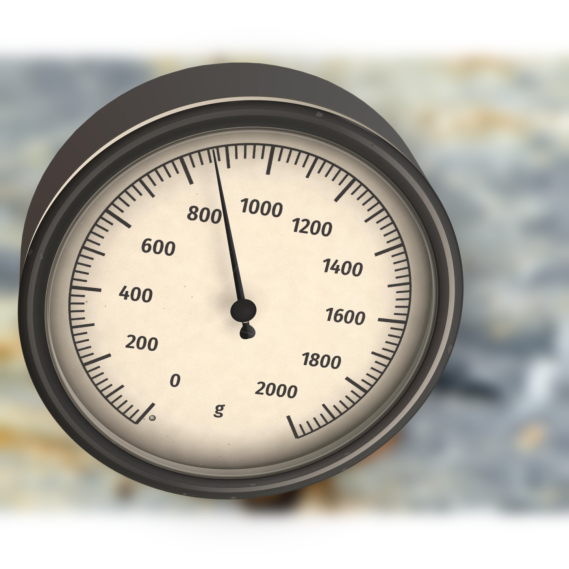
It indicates 870 g
